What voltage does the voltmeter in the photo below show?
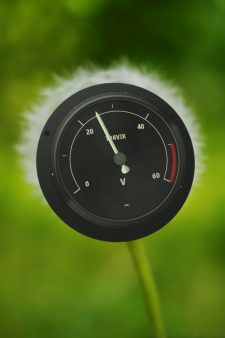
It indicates 25 V
